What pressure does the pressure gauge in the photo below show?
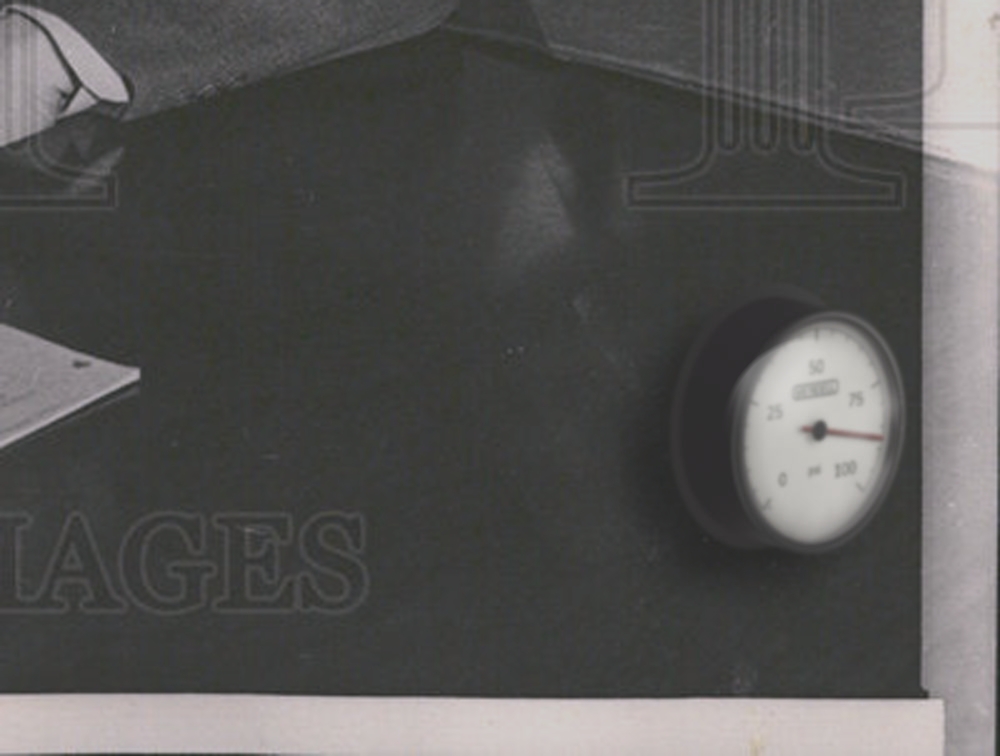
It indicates 87.5 psi
